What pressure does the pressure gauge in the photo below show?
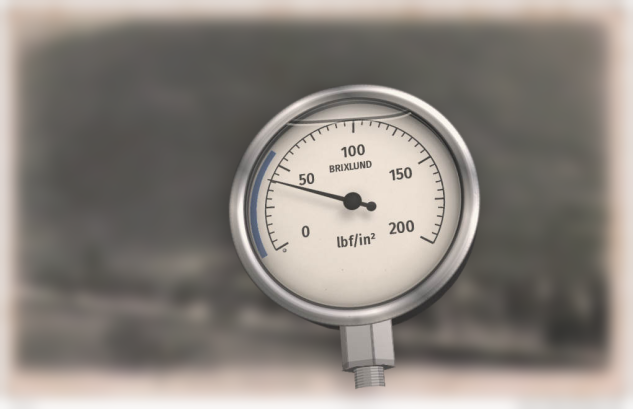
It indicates 40 psi
